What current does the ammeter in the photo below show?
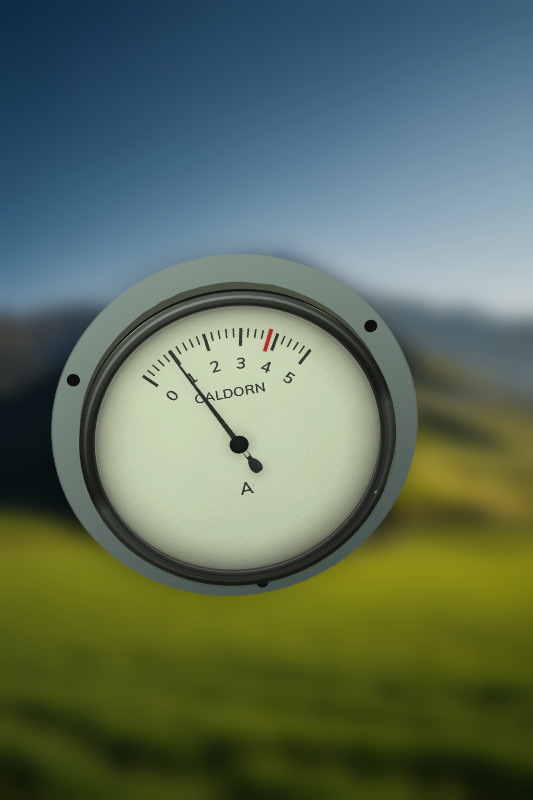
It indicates 1 A
